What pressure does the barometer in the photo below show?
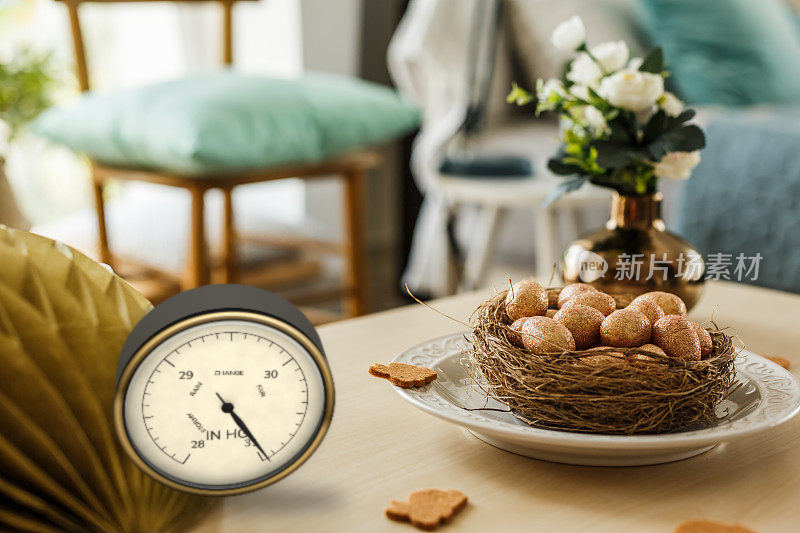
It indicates 30.95 inHg
